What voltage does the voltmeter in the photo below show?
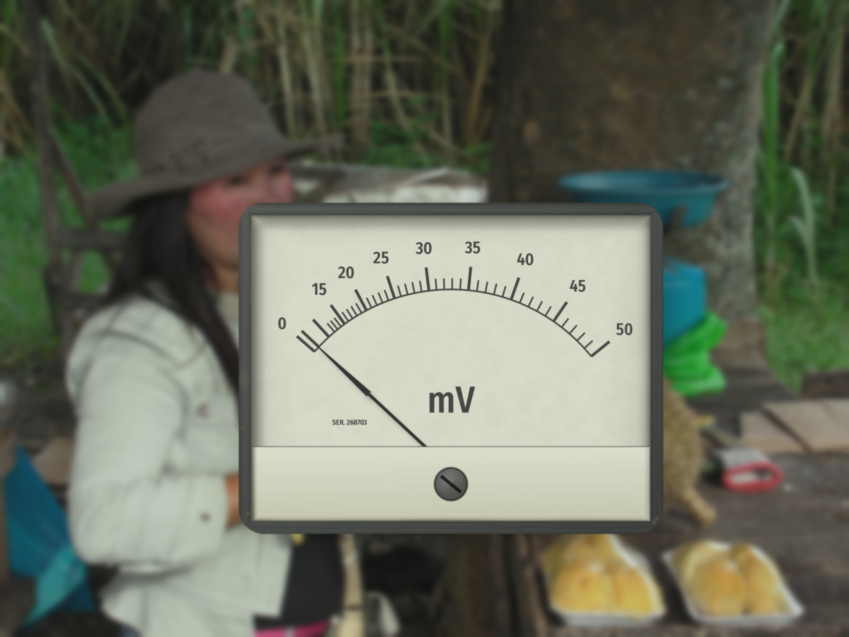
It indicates 5 mV
